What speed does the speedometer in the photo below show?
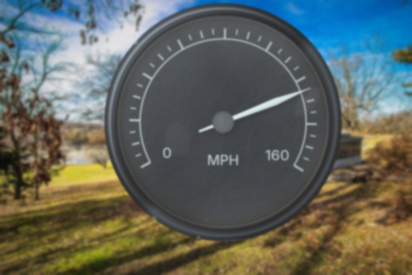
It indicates 125 mph
